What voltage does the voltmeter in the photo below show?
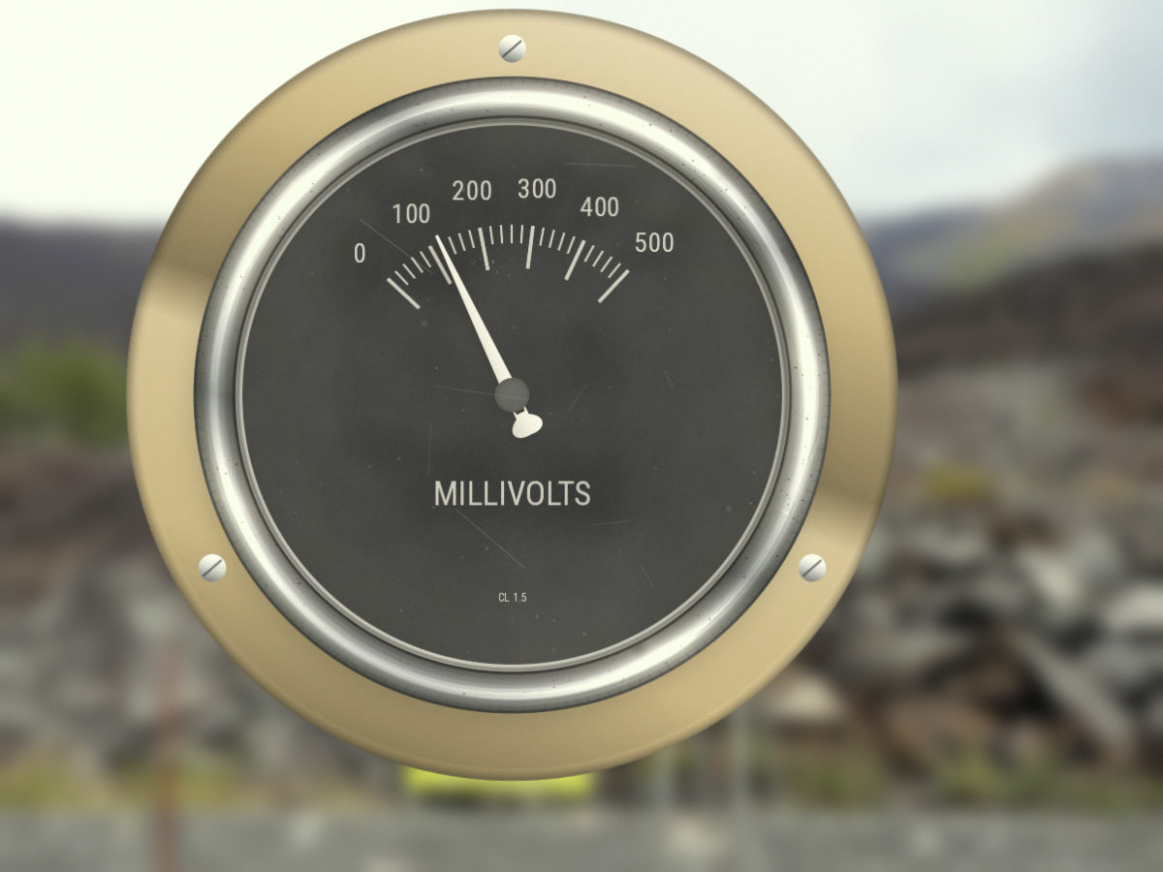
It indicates 120 mV
